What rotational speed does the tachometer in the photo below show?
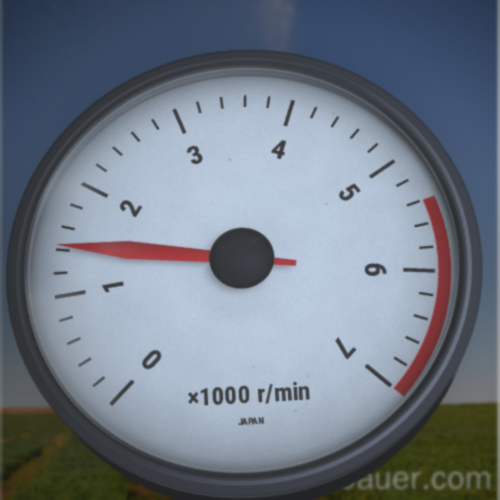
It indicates 1400 rpm
